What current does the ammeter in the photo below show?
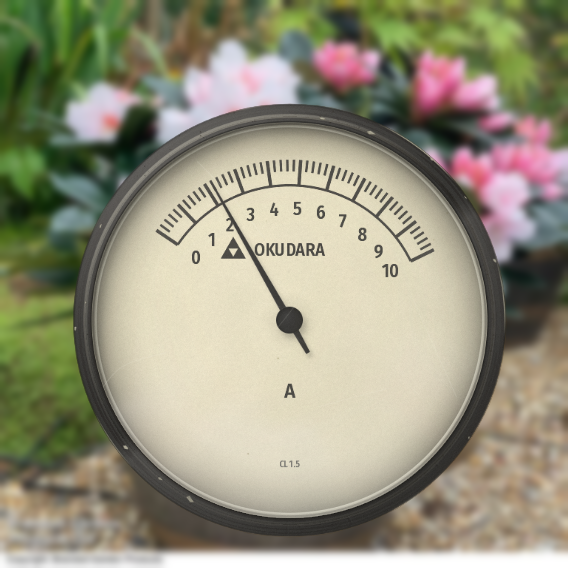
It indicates 2.2 A
